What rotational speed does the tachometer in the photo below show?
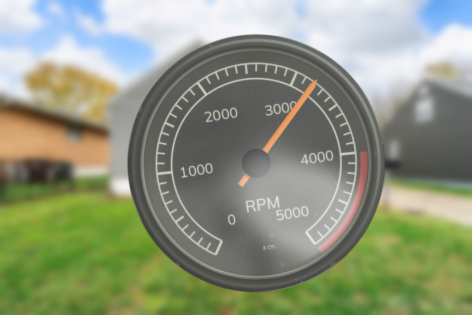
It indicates 3200 rpm
